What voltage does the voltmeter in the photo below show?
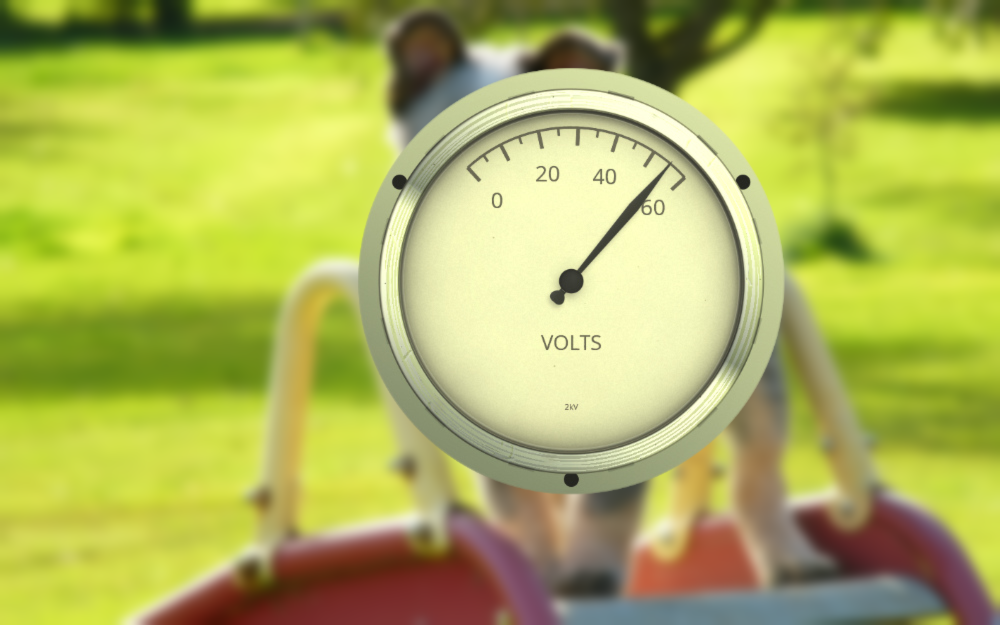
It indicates 55 V
